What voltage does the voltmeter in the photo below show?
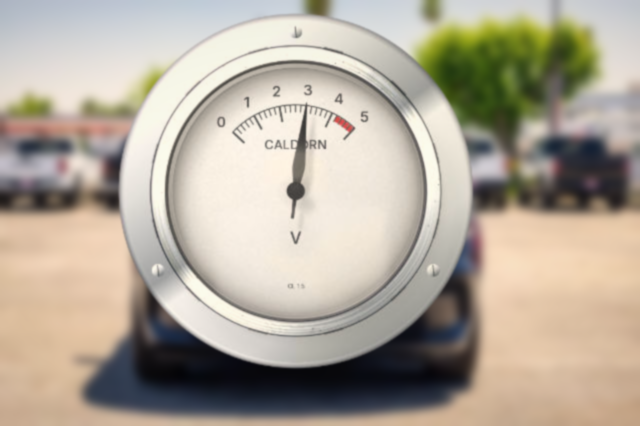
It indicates 3 V
